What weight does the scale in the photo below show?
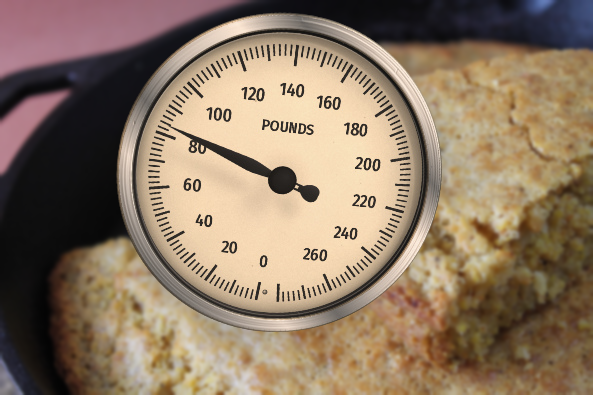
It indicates 84 lb
